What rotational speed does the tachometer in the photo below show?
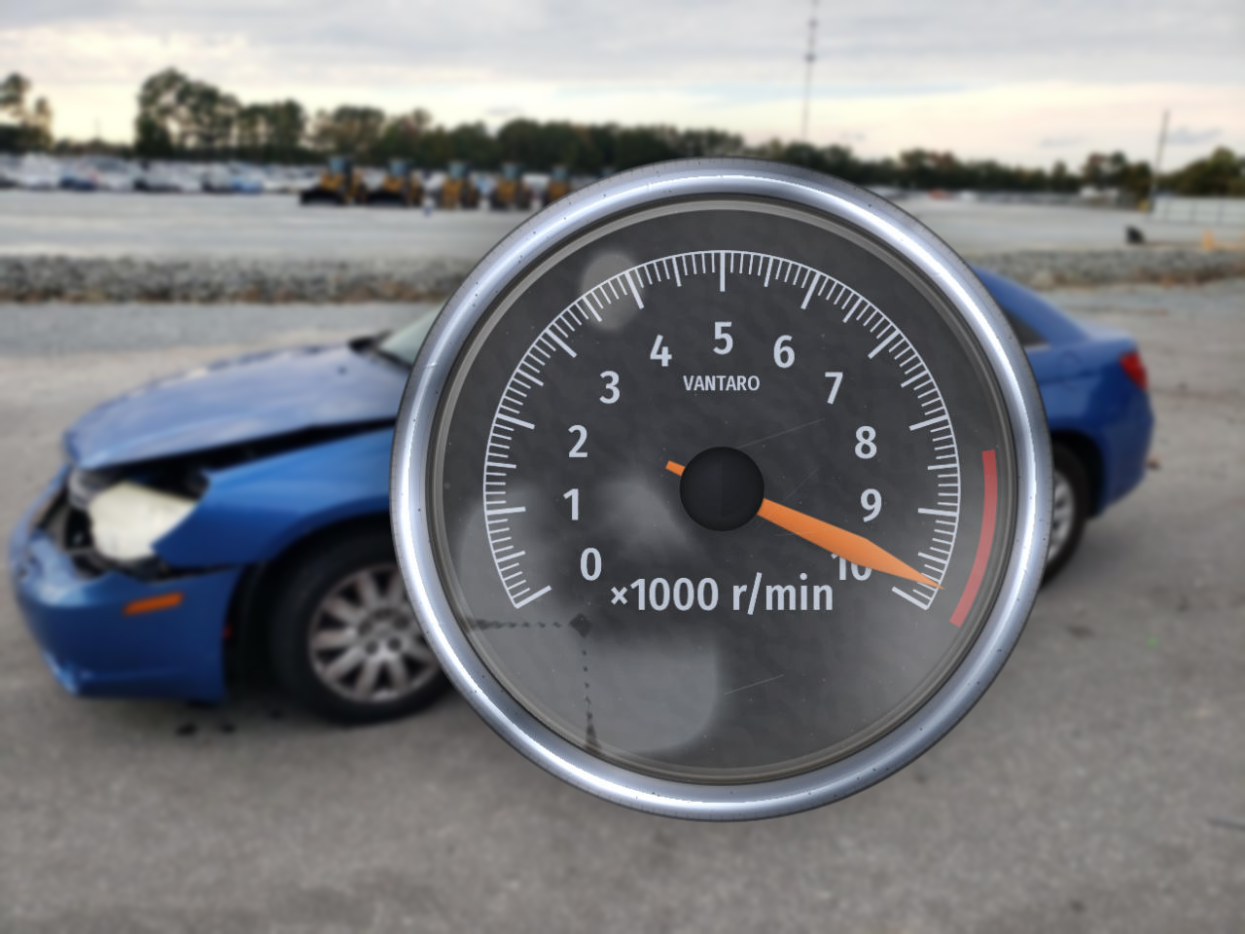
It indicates 9750 rpm
